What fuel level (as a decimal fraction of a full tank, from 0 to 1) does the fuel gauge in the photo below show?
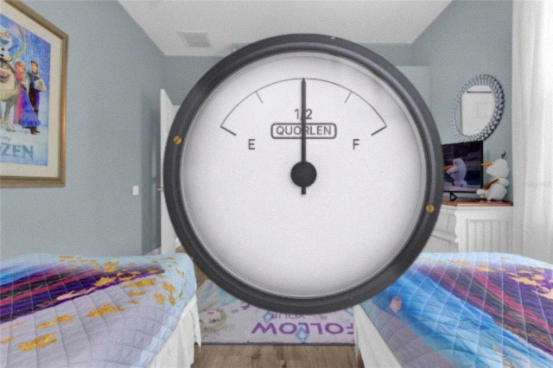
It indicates 0.5
